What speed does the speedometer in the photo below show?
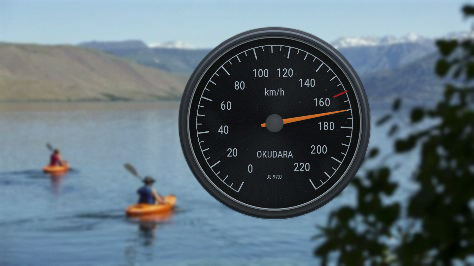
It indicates 170 km/h
